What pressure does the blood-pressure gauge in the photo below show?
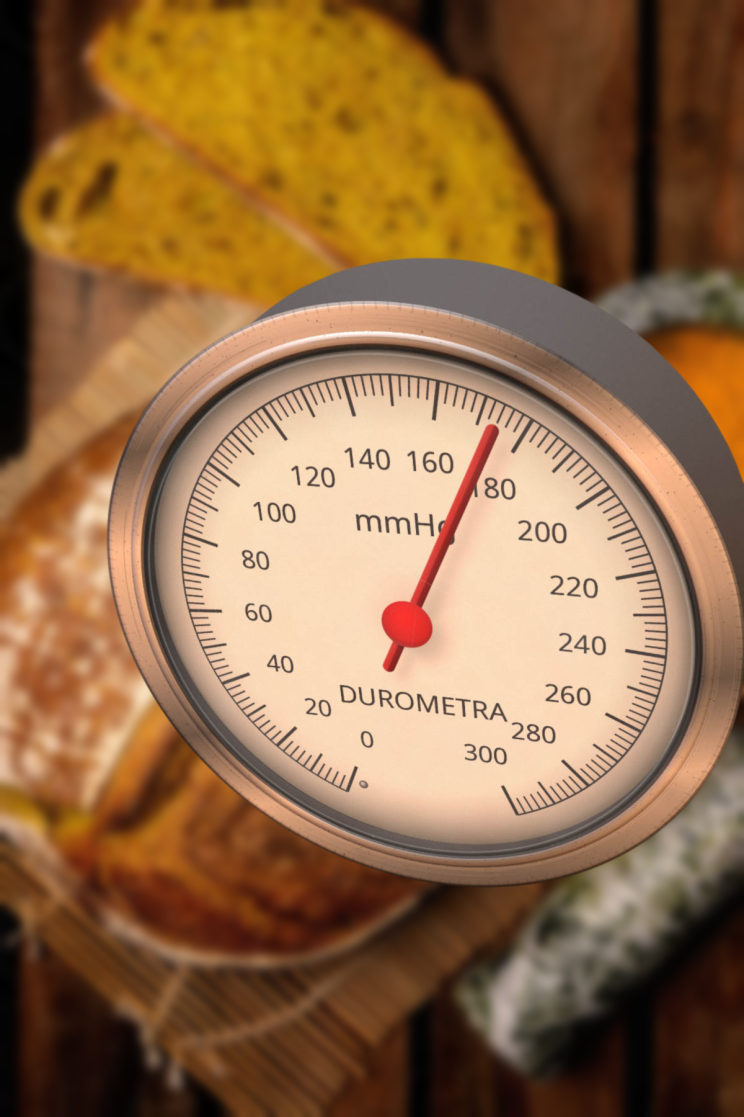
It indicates 174 mmHg
